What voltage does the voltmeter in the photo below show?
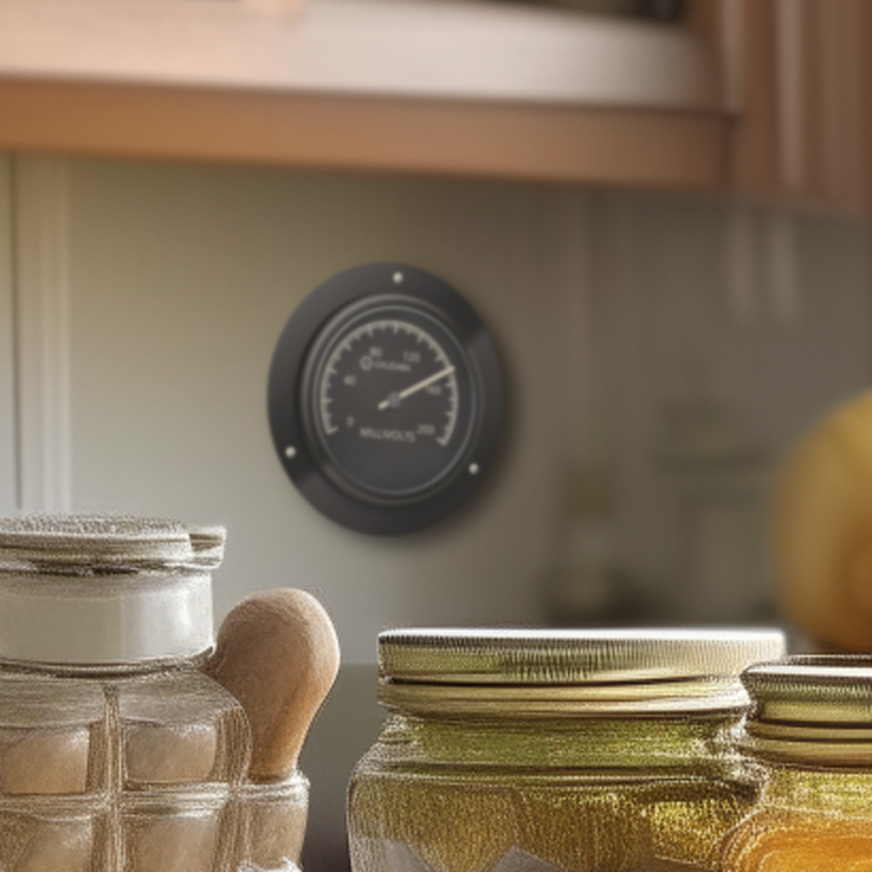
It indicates 150 mV
